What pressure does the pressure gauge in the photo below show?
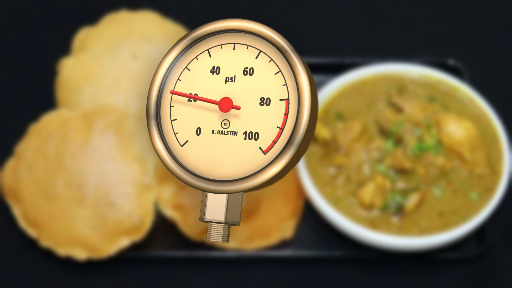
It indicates 20 psi
